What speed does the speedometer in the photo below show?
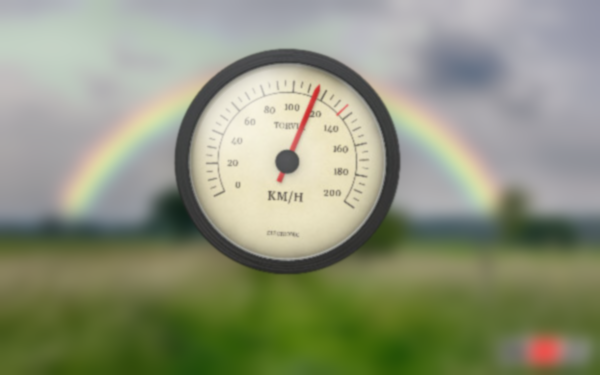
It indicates 115 km/h
